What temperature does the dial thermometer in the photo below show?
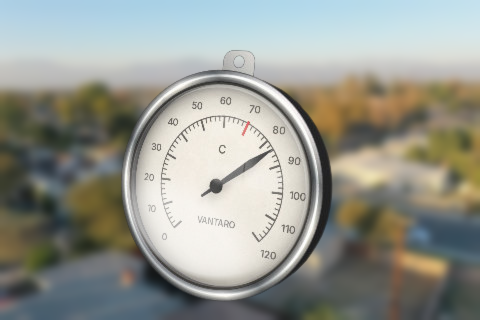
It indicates 84 °C
